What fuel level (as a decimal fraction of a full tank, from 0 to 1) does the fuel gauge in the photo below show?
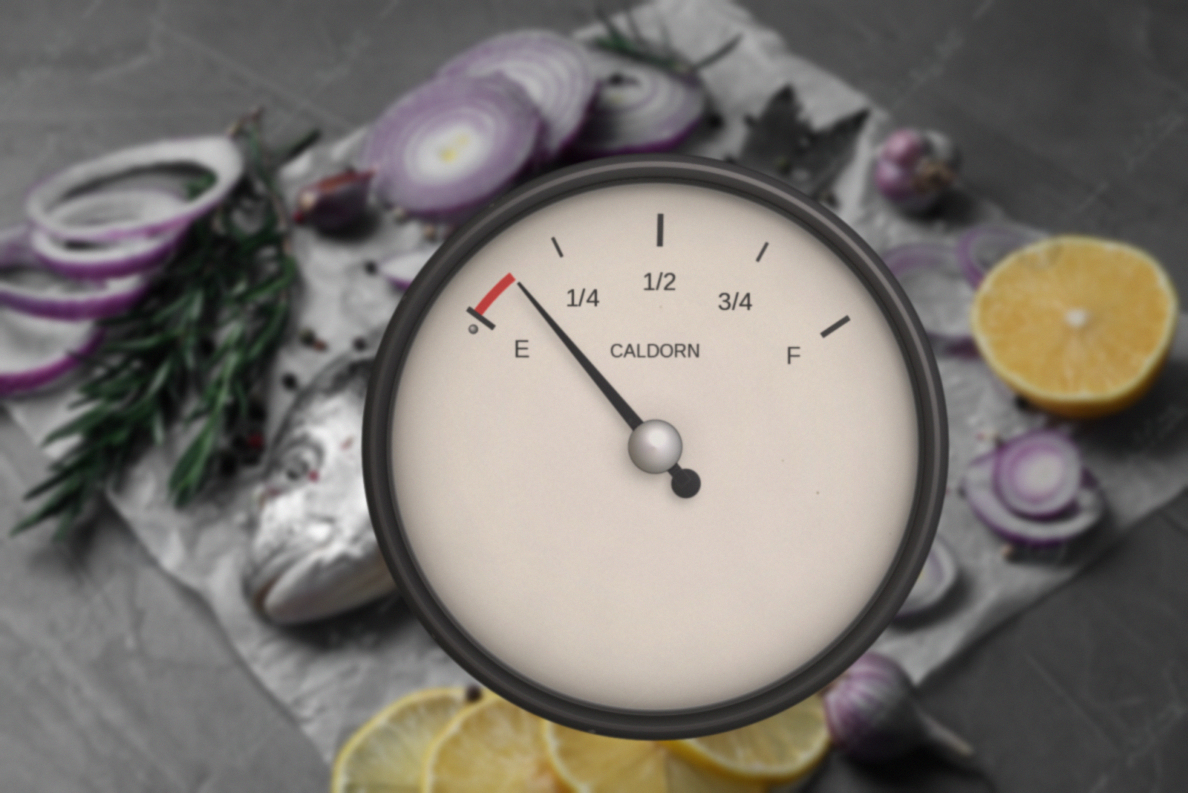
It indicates 0.125
